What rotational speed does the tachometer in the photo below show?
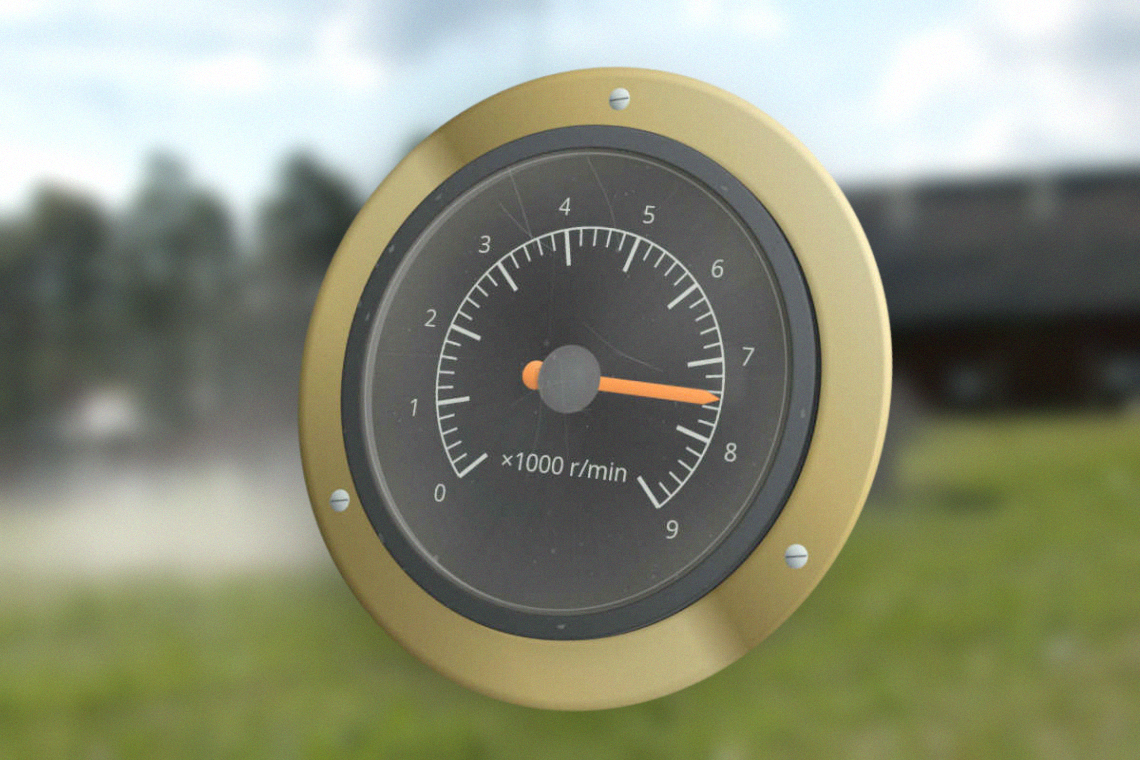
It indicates 7500 rpm
